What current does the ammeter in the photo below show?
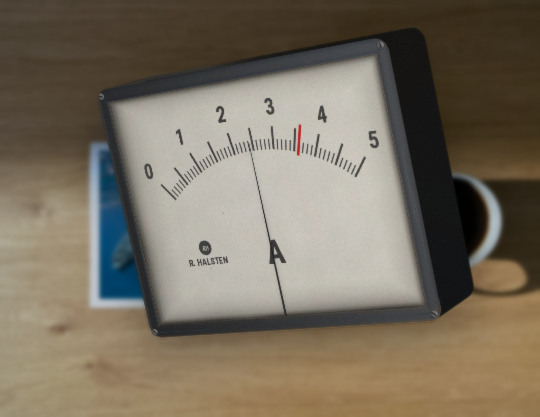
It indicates 2.5 A
